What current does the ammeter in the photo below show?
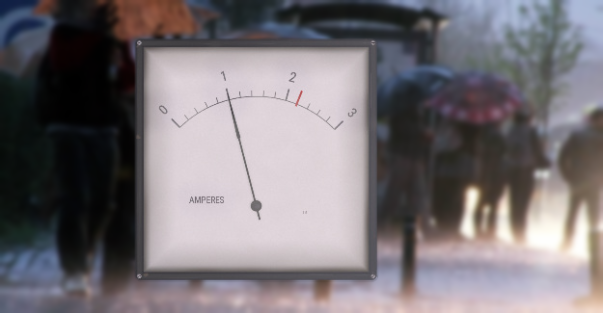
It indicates 1 A
